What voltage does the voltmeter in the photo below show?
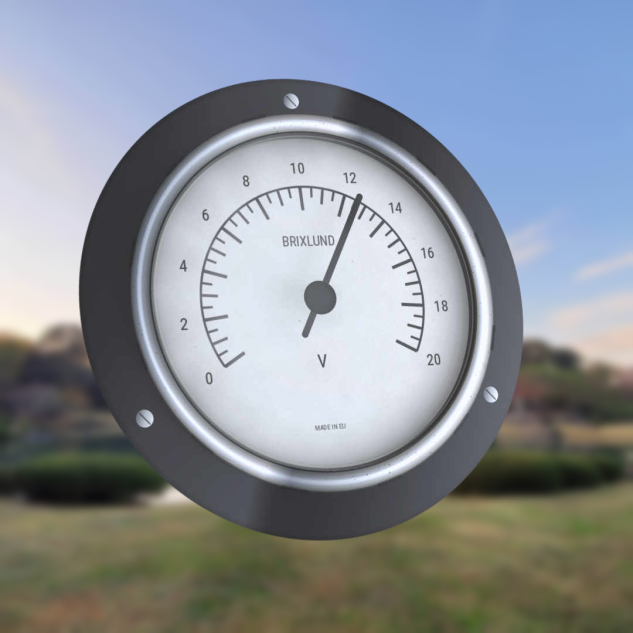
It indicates 12.5 V
